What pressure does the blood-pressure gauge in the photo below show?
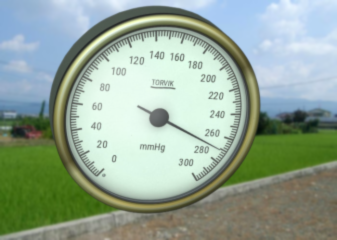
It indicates 270 mmHg
